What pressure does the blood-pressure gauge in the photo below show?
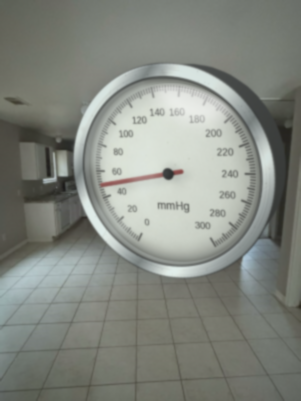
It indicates 50 mmHg
